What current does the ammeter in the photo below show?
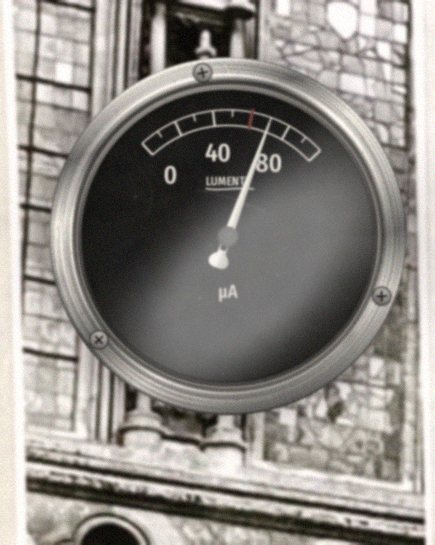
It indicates 70 µA
